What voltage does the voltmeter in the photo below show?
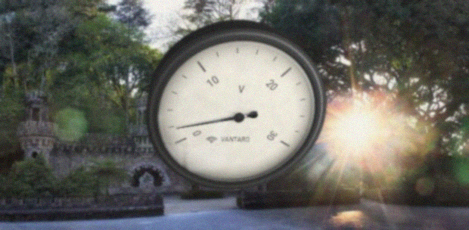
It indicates 2 V
